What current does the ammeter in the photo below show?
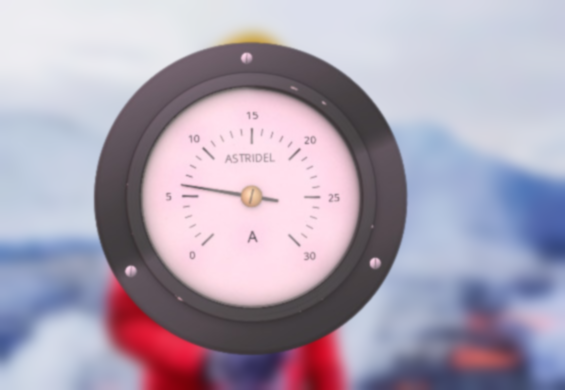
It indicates 6 A
